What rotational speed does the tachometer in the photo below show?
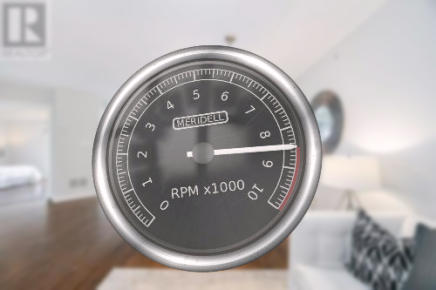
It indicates 8500 rpm
